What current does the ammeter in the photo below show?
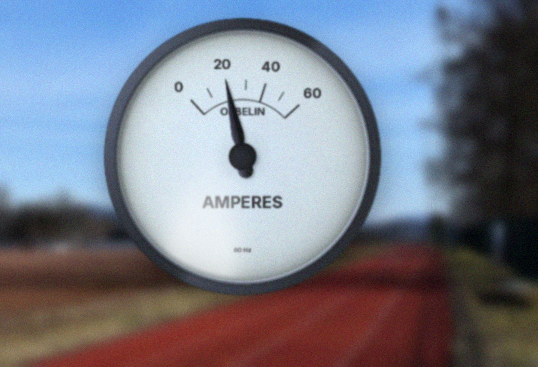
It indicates 20 A
